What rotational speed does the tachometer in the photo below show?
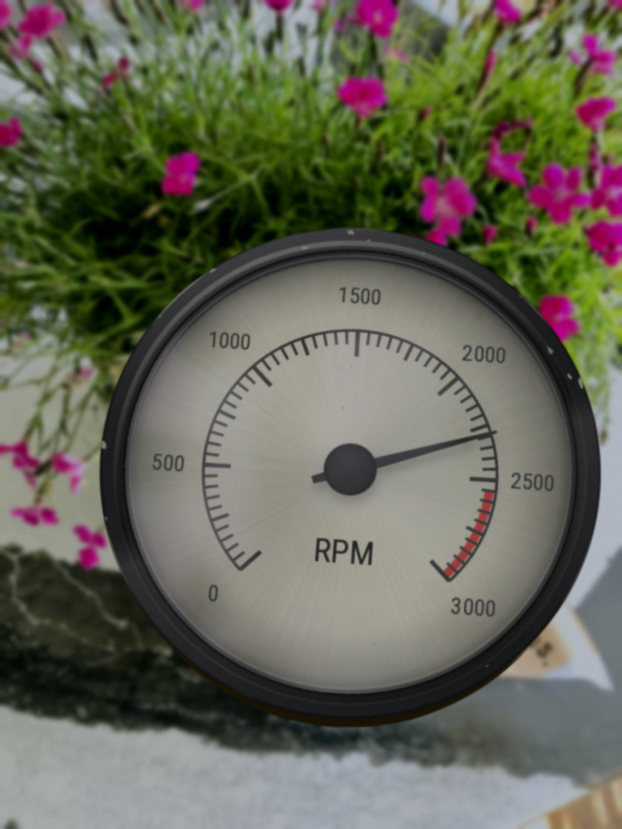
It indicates 2300 rpm
